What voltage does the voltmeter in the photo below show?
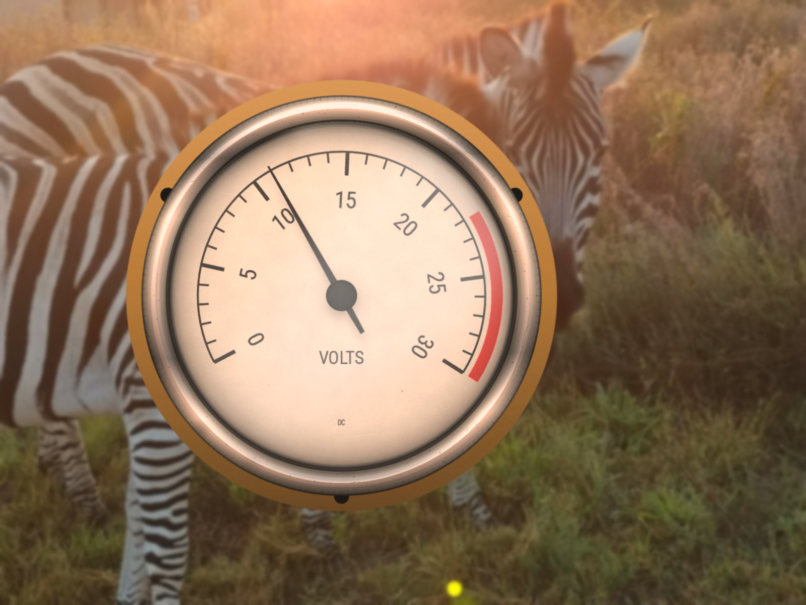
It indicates 11 V
